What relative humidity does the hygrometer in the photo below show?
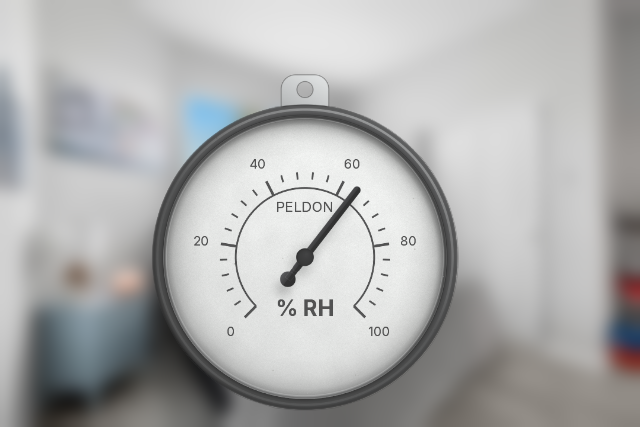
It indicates 64 %
